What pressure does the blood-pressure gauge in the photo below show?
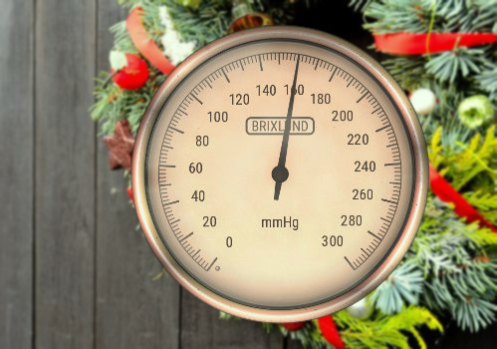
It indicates 160 mmHg
